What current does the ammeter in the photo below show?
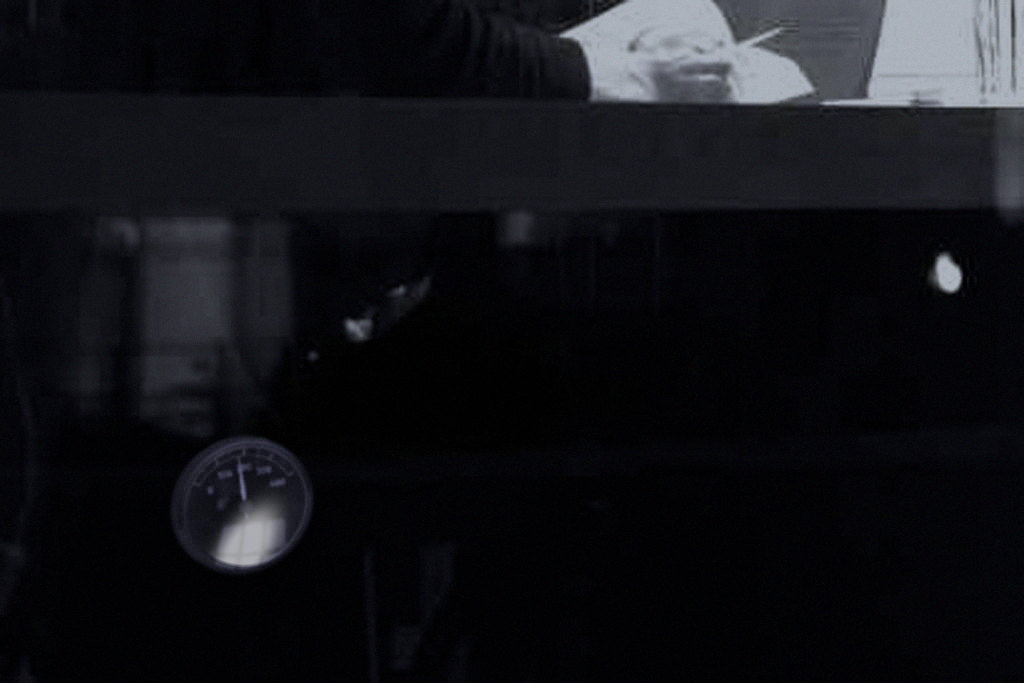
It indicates 175 A
